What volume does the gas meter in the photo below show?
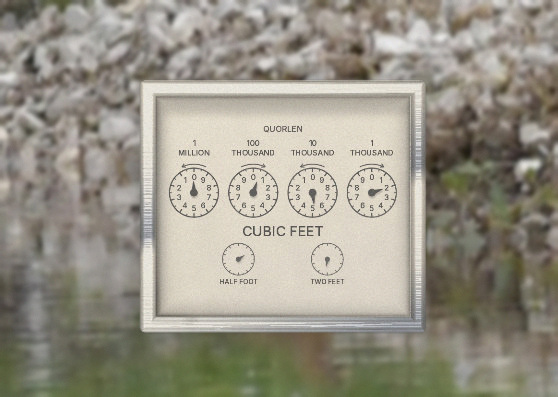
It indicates 5200 ft³
